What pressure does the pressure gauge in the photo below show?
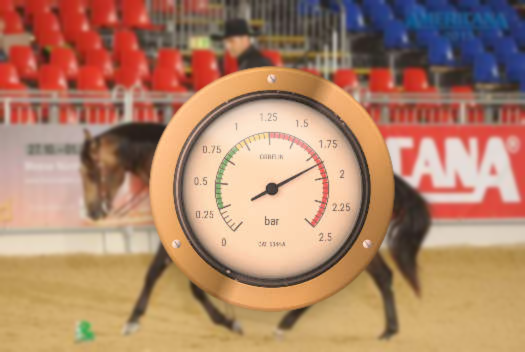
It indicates 1.85 bar
